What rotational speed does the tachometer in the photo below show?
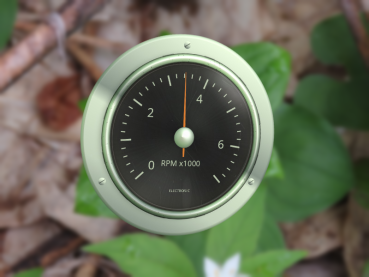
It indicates 3400 rpm
